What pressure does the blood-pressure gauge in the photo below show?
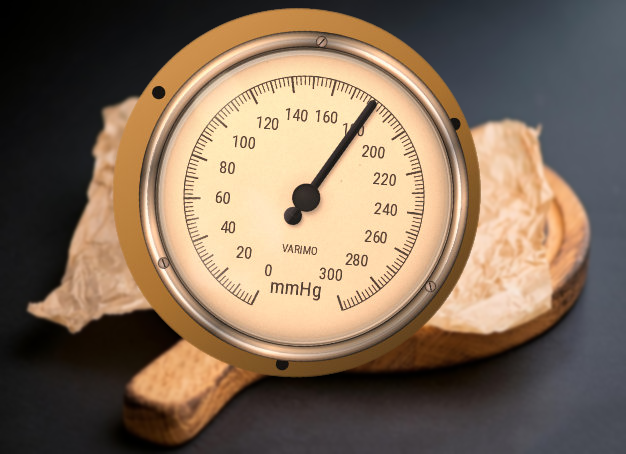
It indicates 180 mmHg
